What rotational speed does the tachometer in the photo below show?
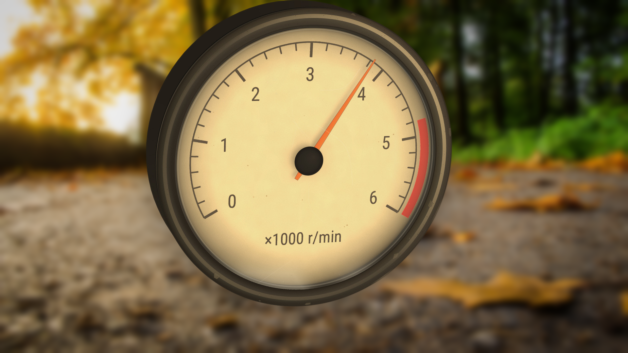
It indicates 3800 rpm
